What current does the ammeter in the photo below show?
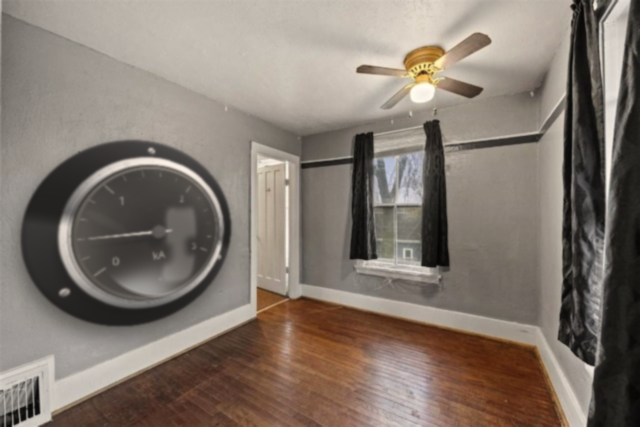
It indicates 0.4 kA
